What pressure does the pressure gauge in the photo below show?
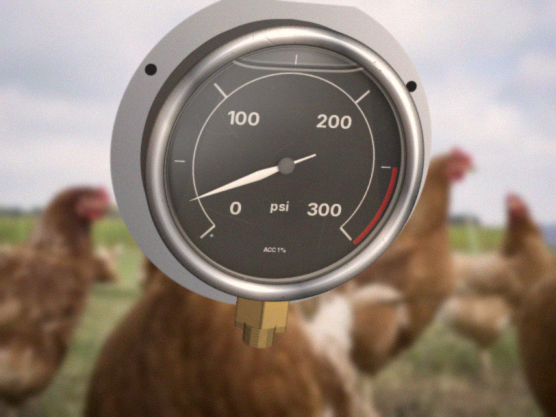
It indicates 25 psi
